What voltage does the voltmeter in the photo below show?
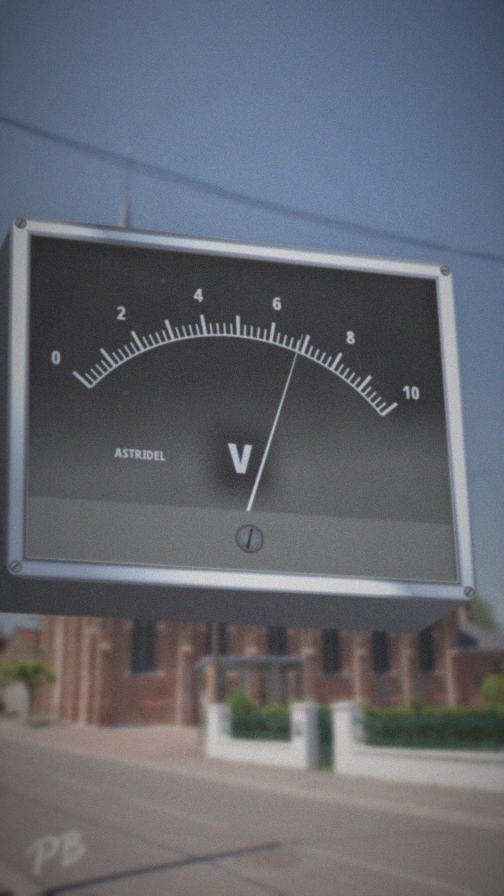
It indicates 6.8 V
